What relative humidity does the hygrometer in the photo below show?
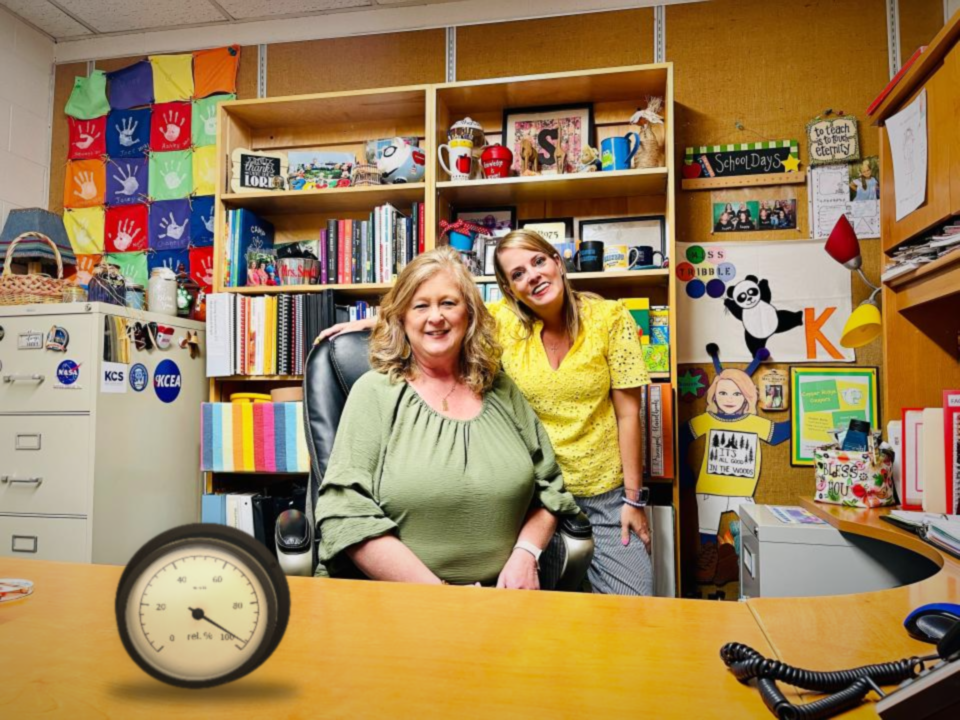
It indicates 96 %
